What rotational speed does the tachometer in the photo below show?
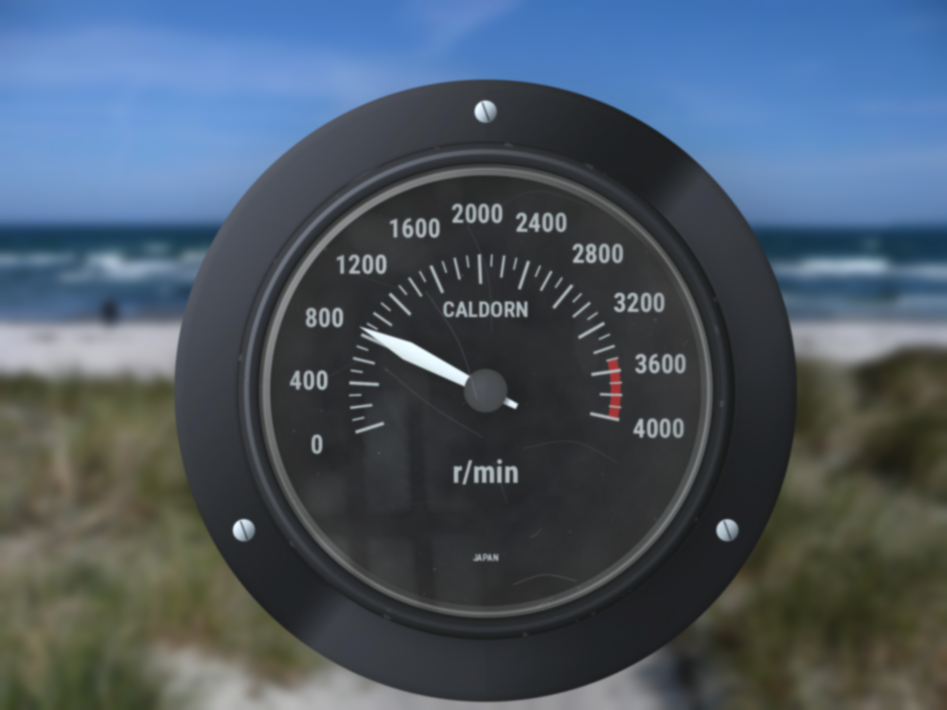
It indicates 850 rpm
